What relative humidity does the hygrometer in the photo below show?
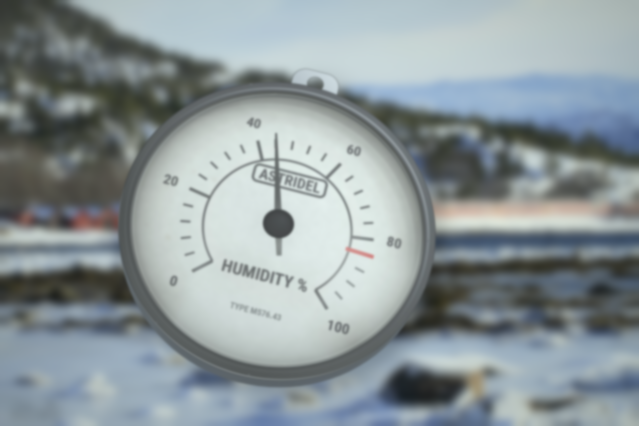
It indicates 44 %
